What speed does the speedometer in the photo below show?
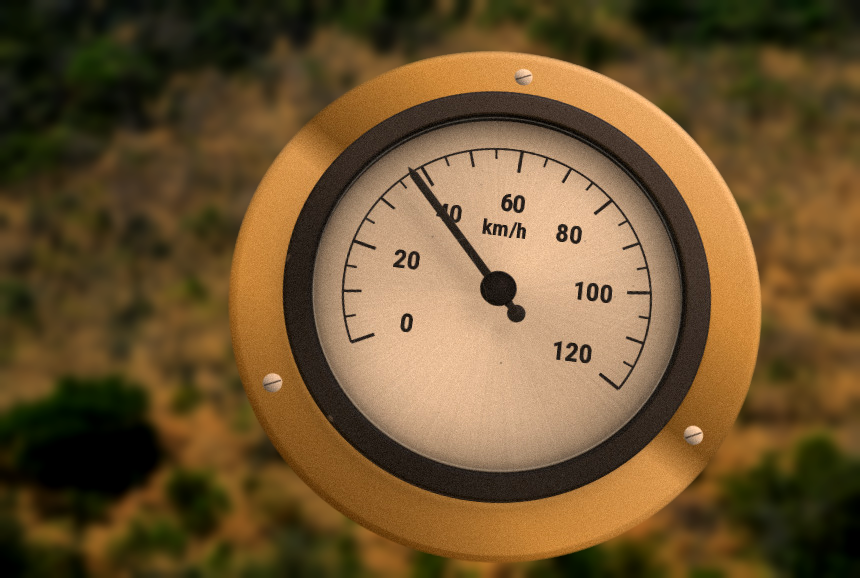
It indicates 37.5 km/h
